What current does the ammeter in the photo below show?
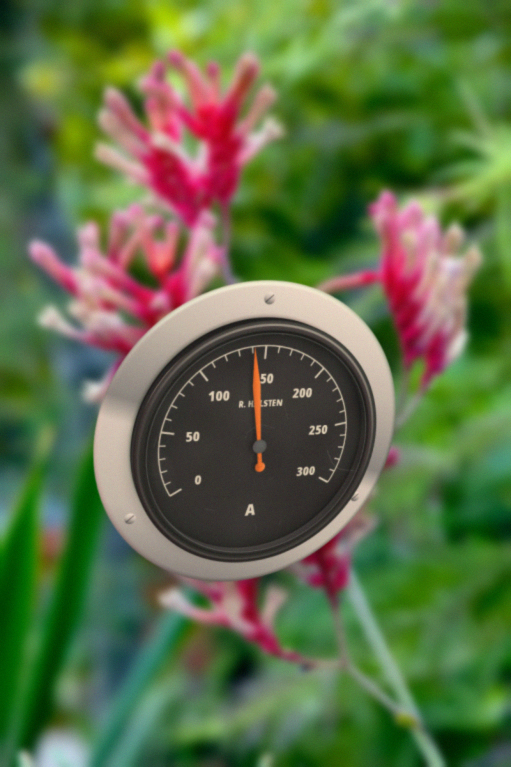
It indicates 140 A
